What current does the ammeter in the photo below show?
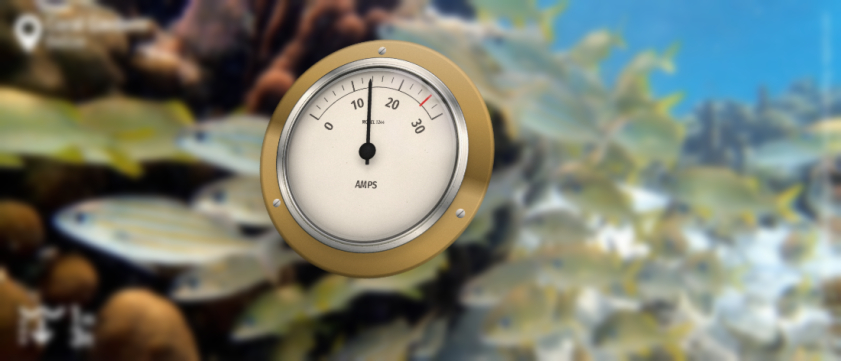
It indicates 14 A
